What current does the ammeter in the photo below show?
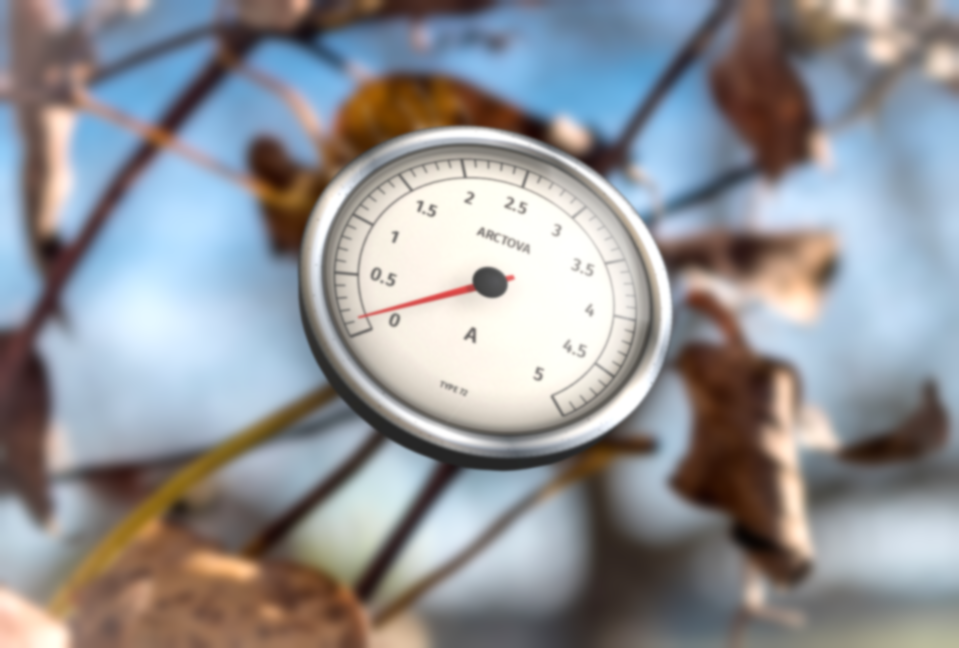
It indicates 0.1 A
